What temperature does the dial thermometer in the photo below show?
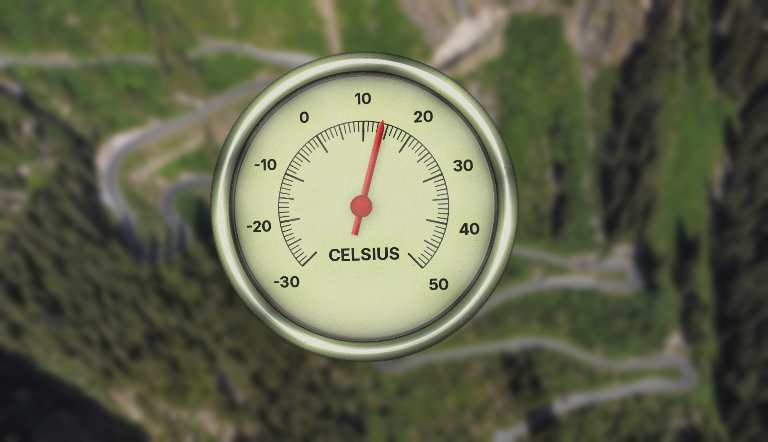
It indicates 14 °C
